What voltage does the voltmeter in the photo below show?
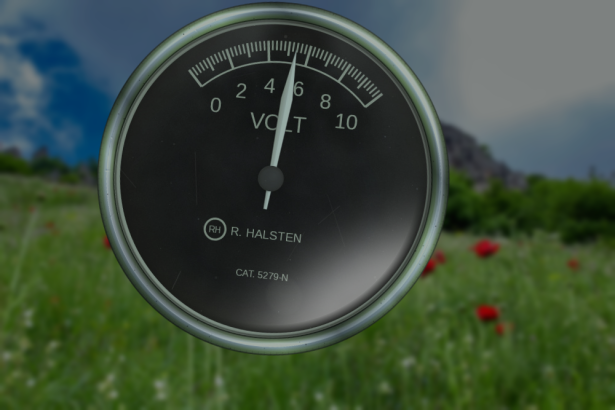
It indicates 5.4 V
